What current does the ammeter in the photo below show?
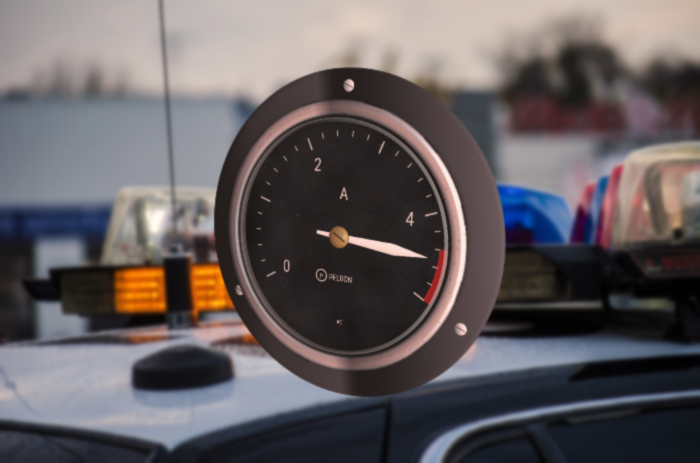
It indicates 4.5 A
